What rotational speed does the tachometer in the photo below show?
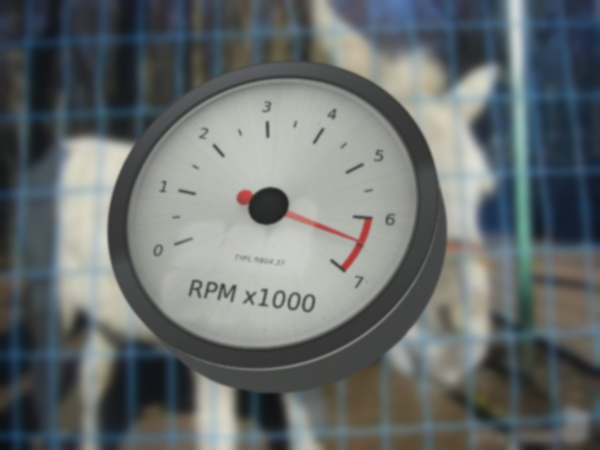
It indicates 6500 rpm
